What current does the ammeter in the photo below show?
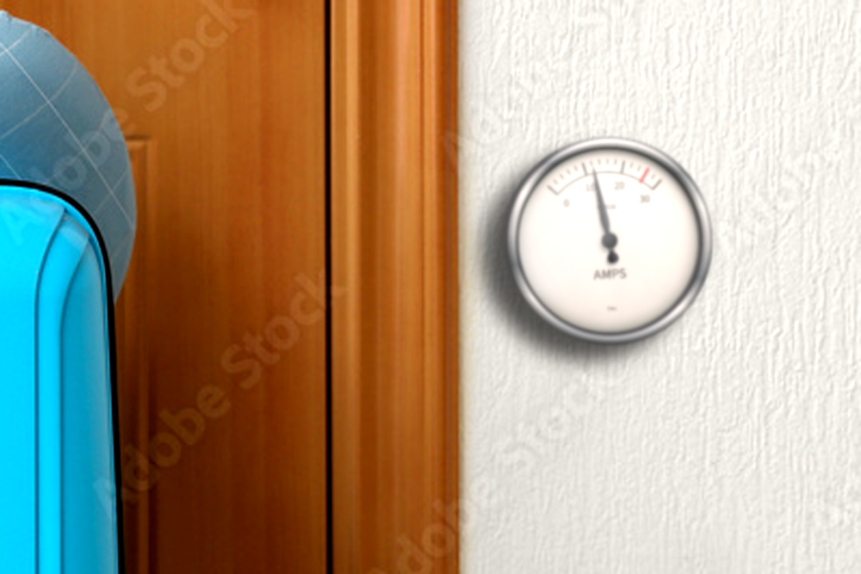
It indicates 12 A
